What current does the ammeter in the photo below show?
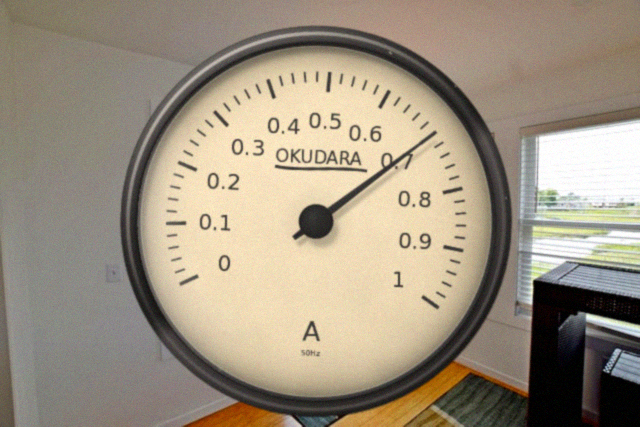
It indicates 0.7 A
